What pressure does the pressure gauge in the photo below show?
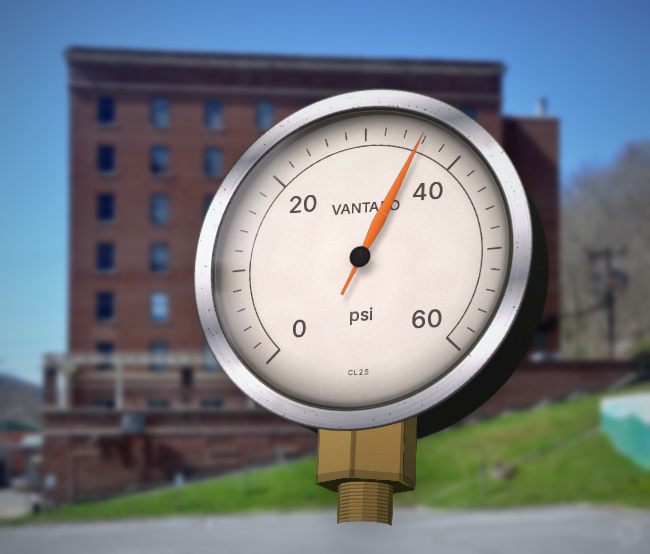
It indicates 36 psi
